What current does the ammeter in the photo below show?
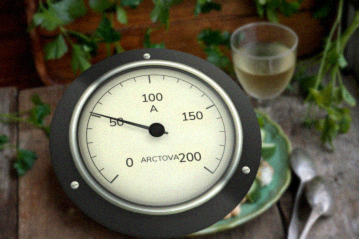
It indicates 50 A
